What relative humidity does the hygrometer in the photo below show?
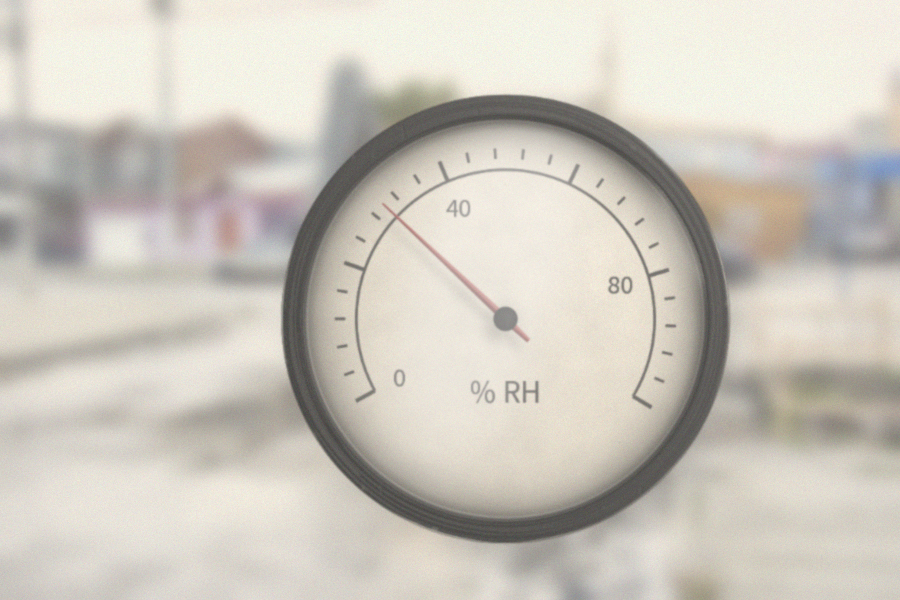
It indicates 30 %
